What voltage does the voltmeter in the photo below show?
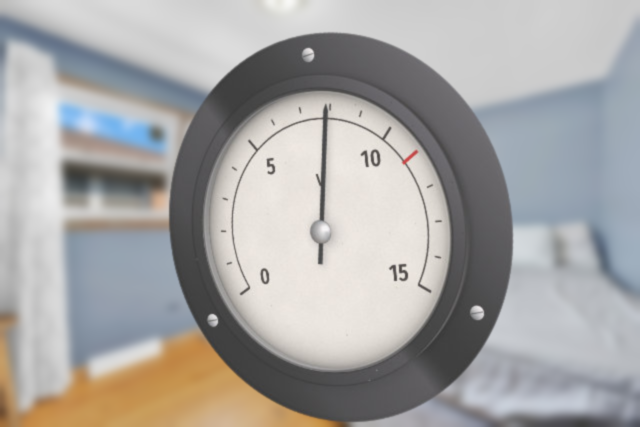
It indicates 8 V
